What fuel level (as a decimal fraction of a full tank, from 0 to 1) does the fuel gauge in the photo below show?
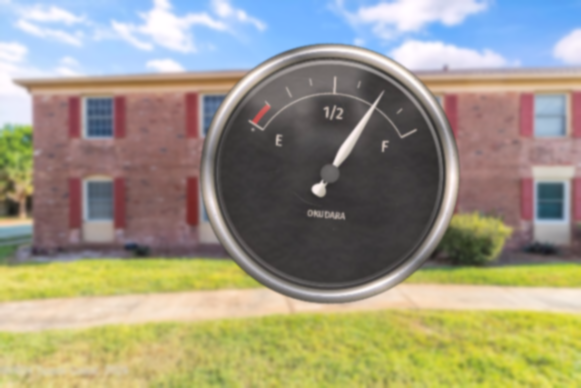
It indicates 0.75
